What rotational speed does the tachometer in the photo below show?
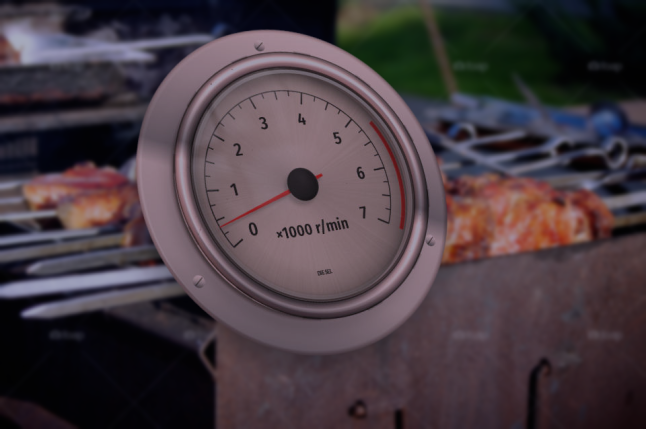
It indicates 375 rpm
